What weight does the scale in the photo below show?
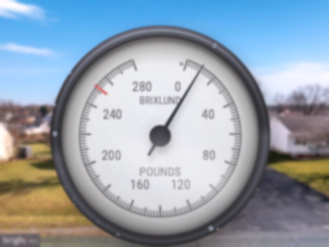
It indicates 10 lb
